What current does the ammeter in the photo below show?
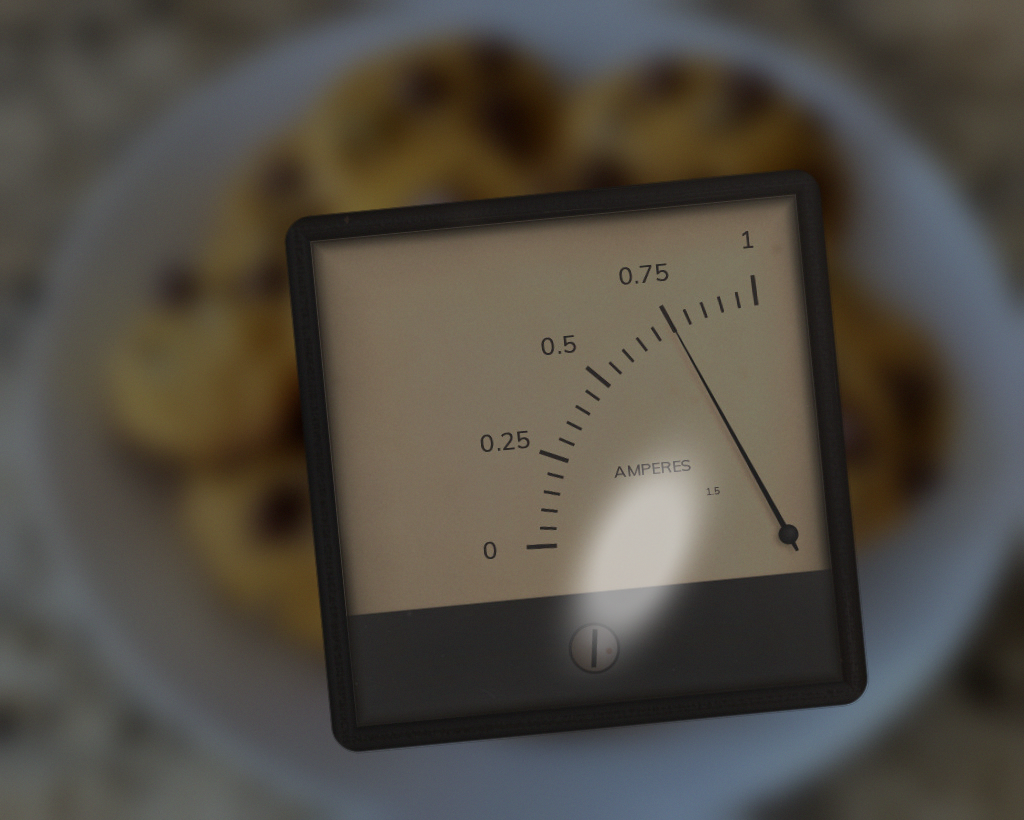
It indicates 0.75 A
